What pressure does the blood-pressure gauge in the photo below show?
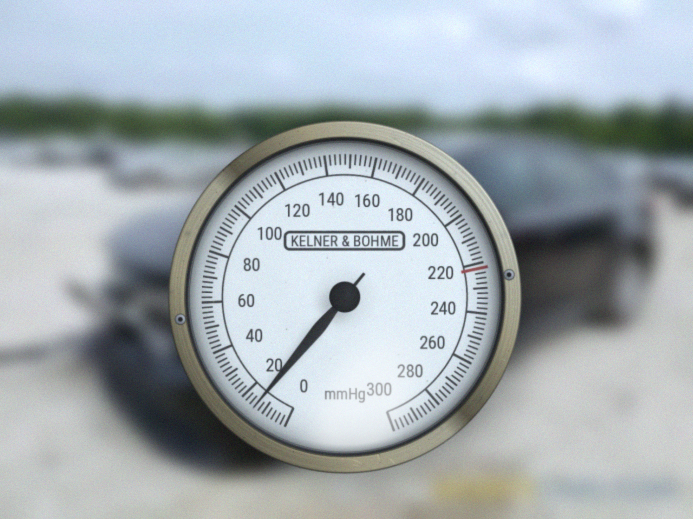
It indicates 14 mmHg
